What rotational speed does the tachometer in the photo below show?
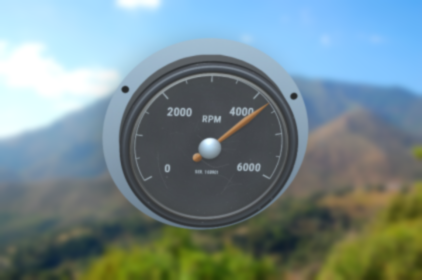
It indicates 4250 rpm
